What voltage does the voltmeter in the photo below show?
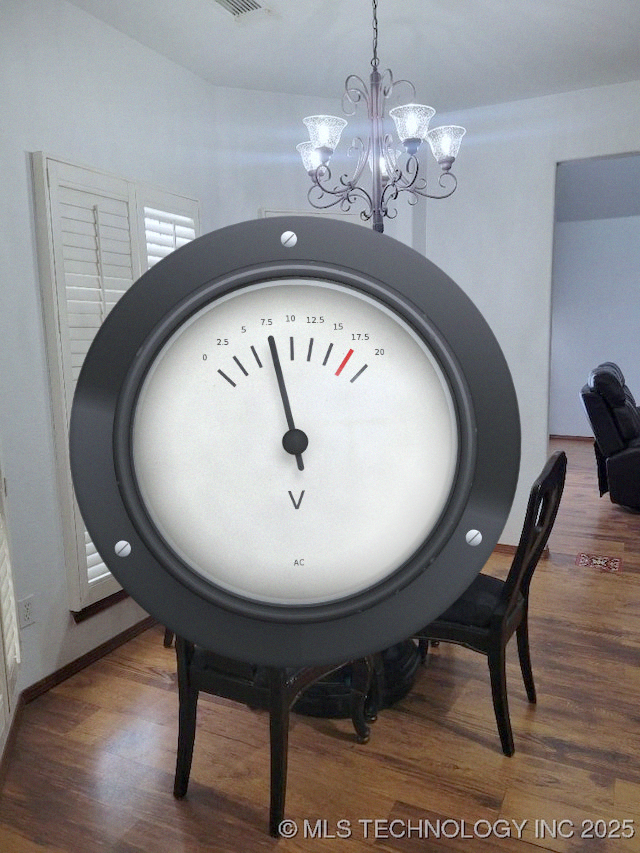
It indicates 7.5 V
